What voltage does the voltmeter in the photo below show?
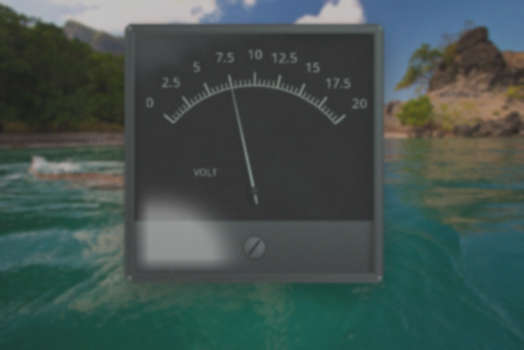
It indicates 7.5 V
